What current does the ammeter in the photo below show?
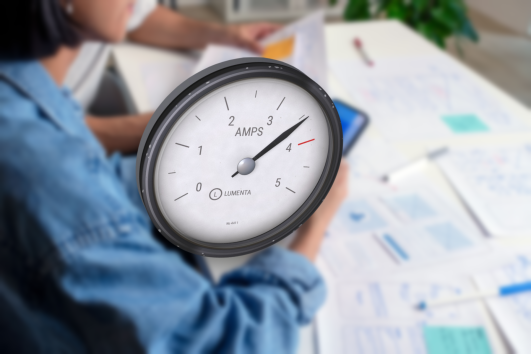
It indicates 3.5 A
